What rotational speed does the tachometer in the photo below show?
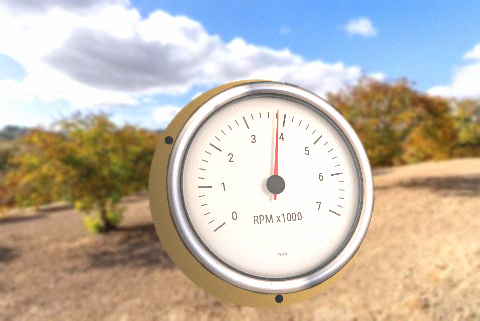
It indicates 3800 rpm
